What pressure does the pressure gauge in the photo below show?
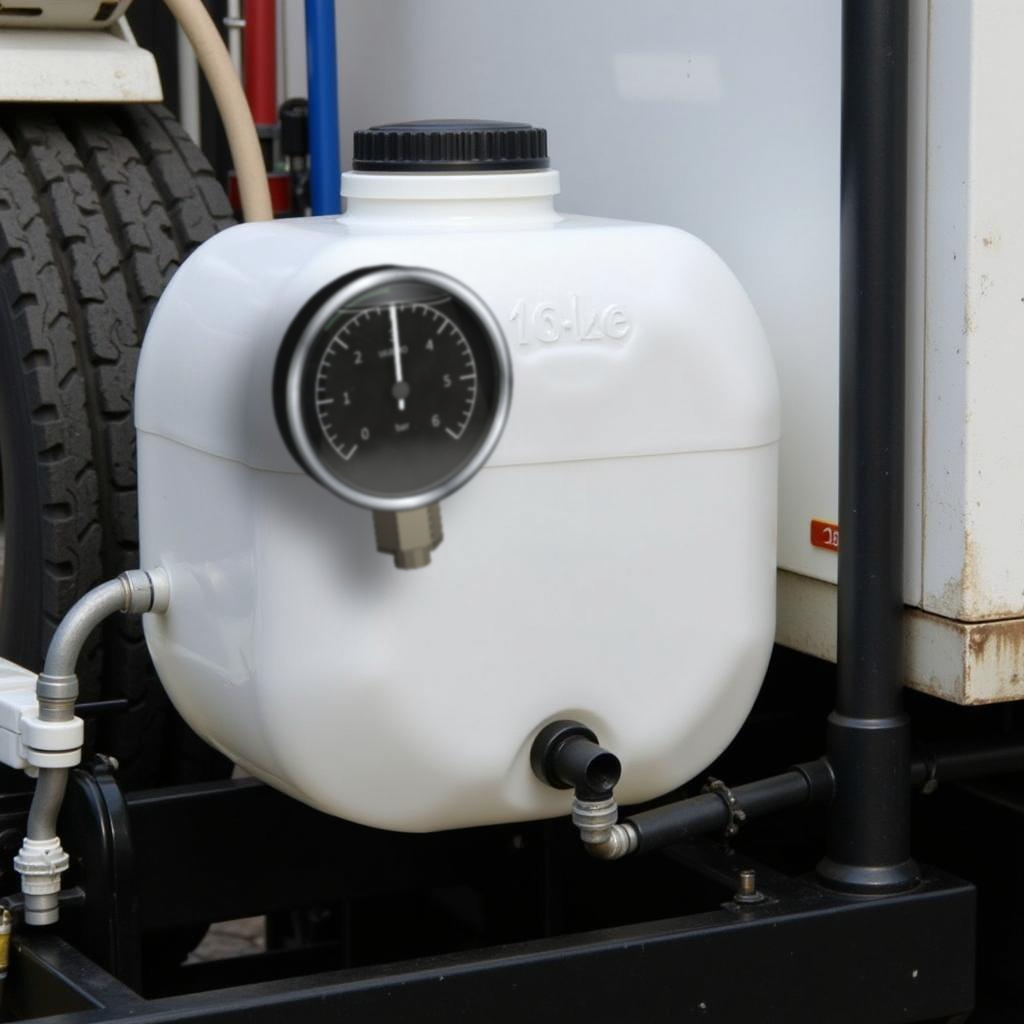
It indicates 3 bar
